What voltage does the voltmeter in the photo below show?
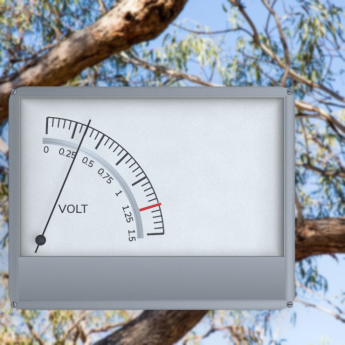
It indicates 0.35 V
